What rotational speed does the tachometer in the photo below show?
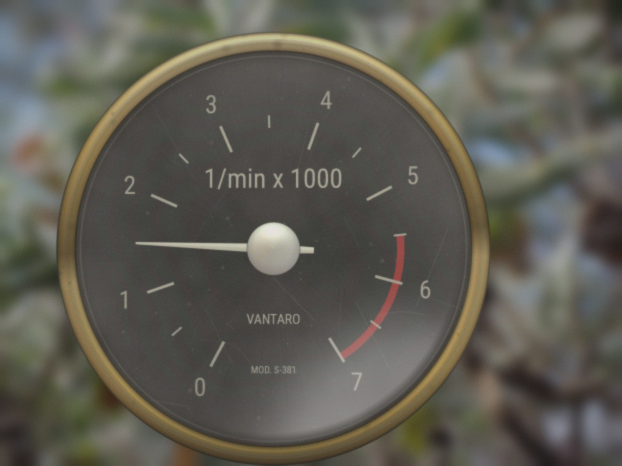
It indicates 1500 rpm
